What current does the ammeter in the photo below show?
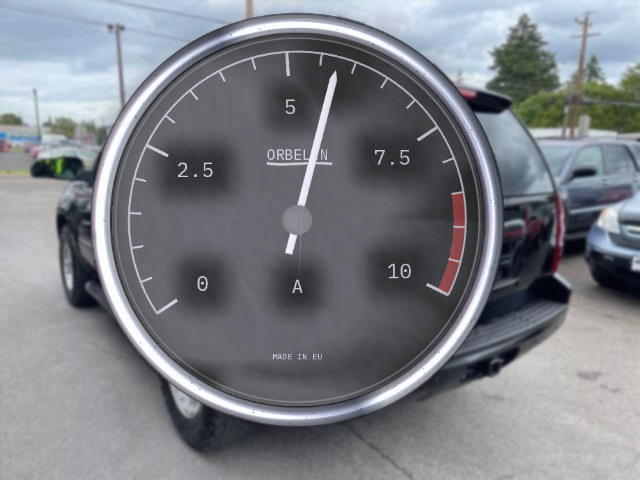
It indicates 5.75 A
